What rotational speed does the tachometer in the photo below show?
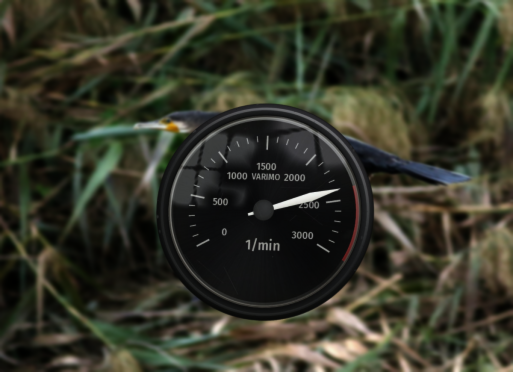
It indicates 2400 rpm
